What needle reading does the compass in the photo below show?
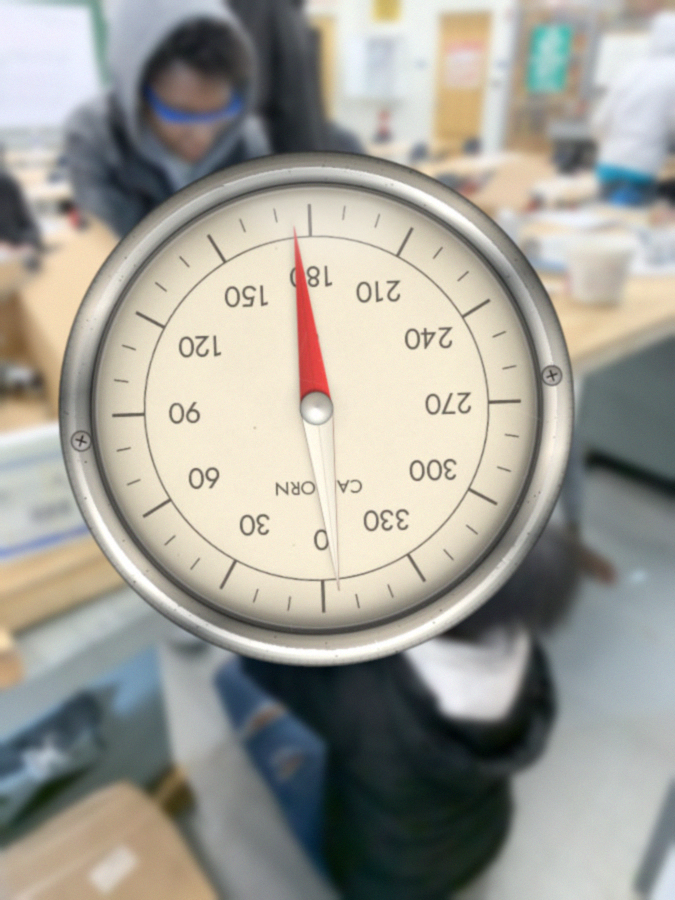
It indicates 175 °
